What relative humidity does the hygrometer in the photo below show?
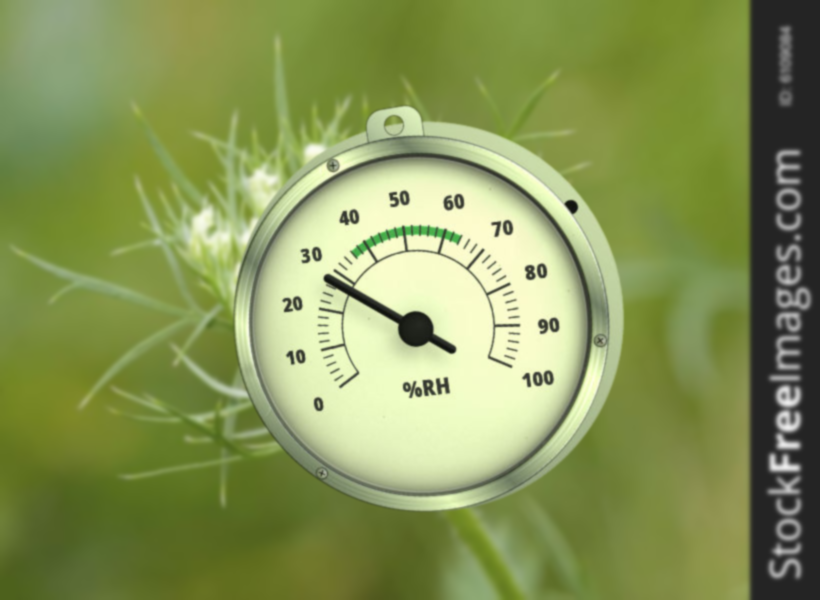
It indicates 28 %
